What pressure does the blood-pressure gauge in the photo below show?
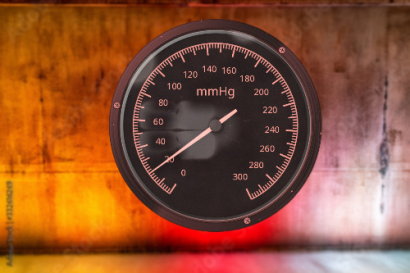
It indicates 20 mmHg
